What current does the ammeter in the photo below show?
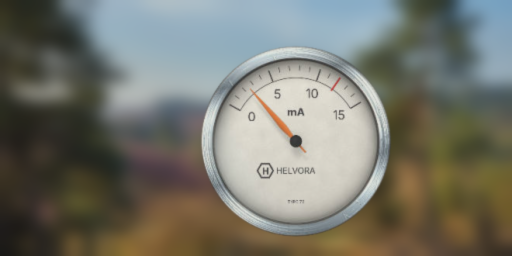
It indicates 2.5 mA
